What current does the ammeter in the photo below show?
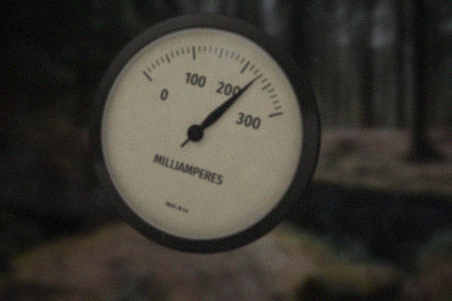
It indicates 230 mA
